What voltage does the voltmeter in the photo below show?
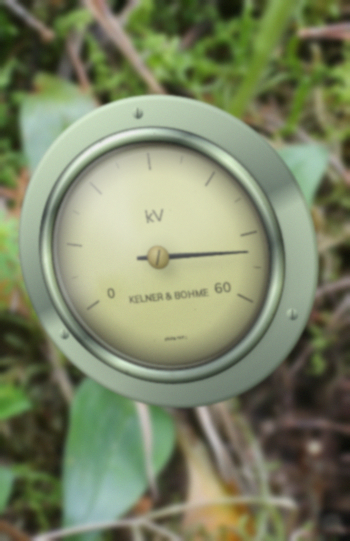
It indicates 52.5 kV
